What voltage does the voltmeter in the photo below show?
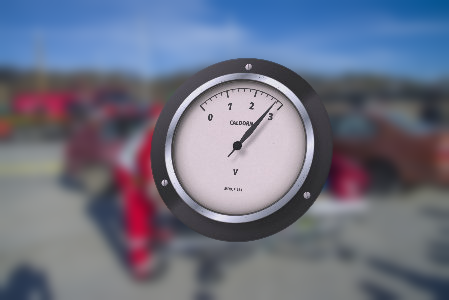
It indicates 2.8 V
